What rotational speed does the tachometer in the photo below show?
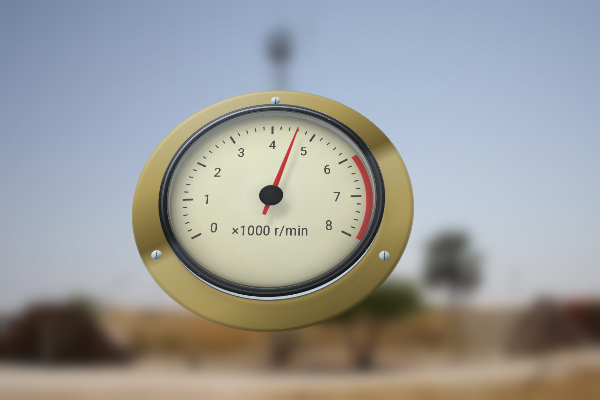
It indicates 4600 rpm
